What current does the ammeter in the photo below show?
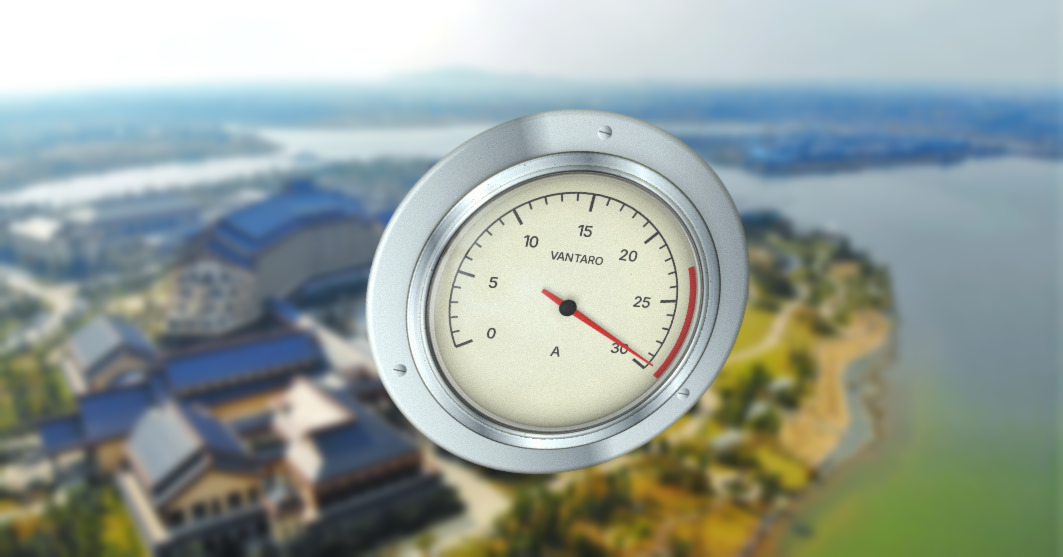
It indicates 29.5 A
